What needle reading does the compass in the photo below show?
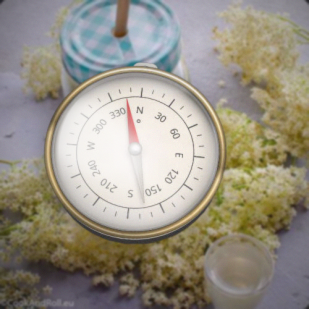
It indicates 345 °
